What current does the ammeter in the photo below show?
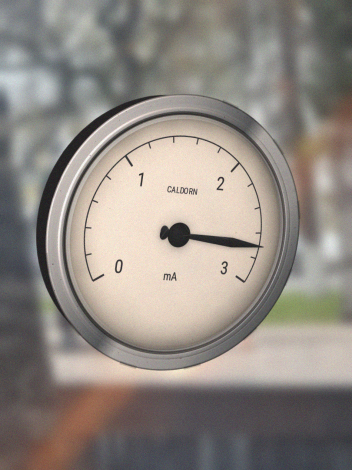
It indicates 2.7 mA
